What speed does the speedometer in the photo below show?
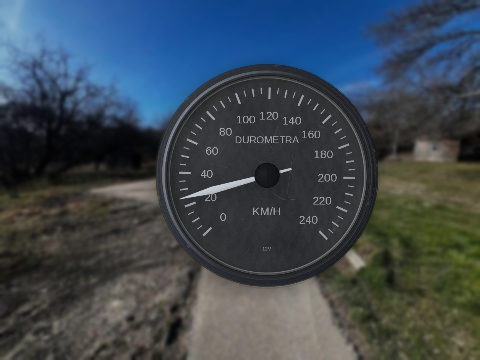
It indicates 25 km/h
